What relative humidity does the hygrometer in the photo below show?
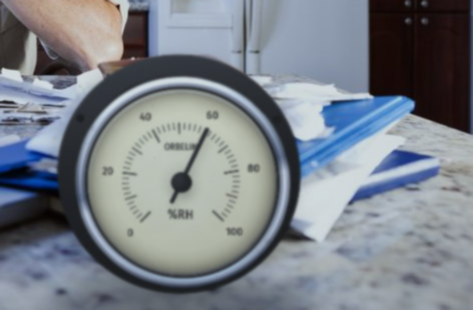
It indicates 60 %
